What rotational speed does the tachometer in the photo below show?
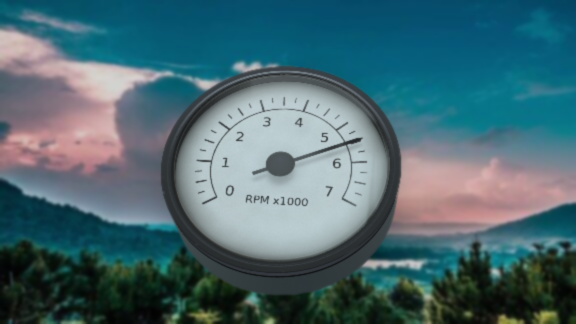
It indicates 5500 rpm
